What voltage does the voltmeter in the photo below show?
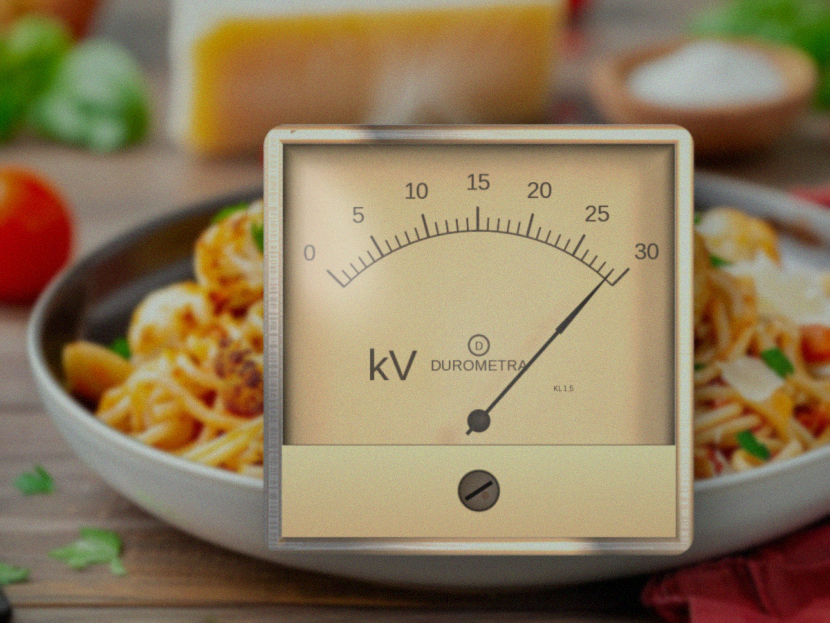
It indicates 29 kV
